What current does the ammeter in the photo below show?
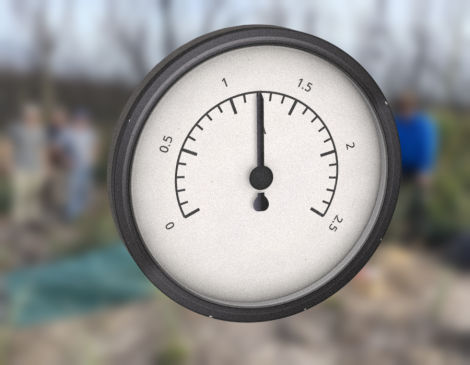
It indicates 1.2 A
